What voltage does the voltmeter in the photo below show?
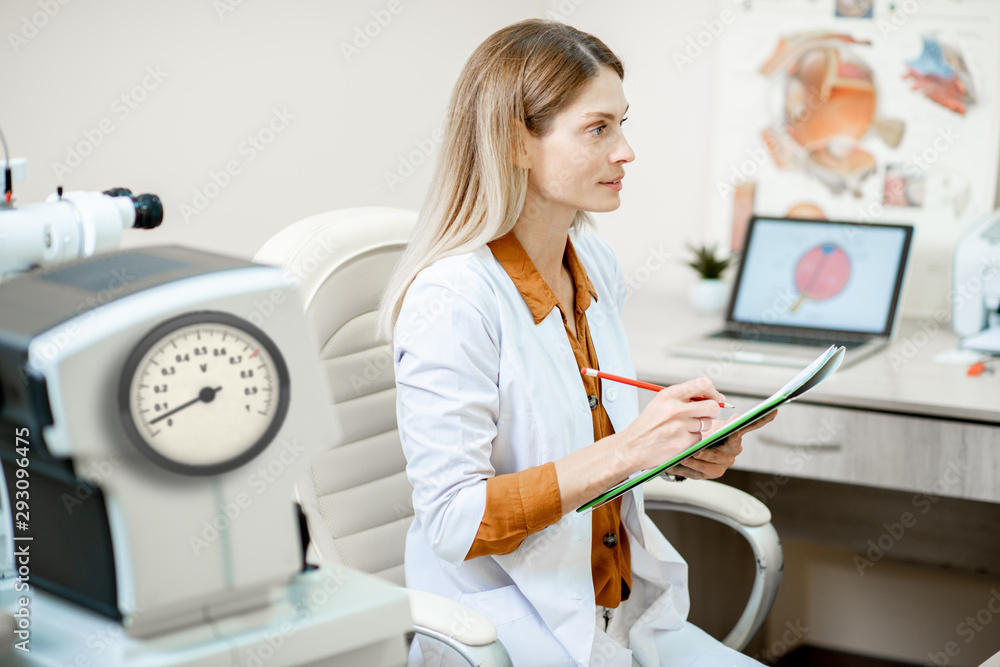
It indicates 0.05 V
